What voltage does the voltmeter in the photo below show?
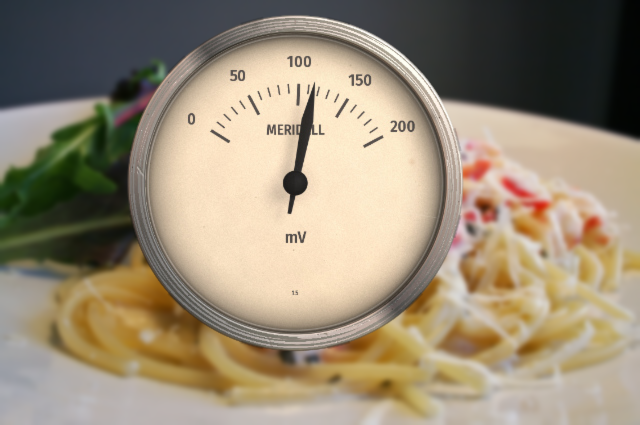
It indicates 115 mV
